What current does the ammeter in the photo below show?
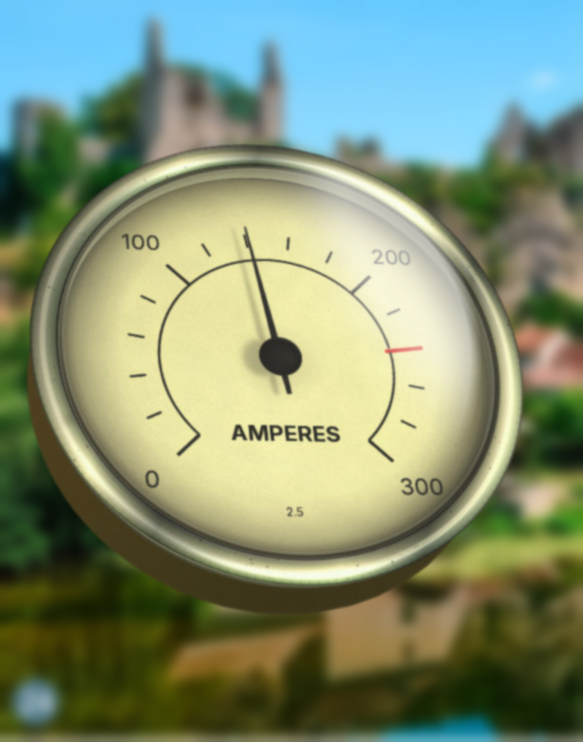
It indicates 140 A
